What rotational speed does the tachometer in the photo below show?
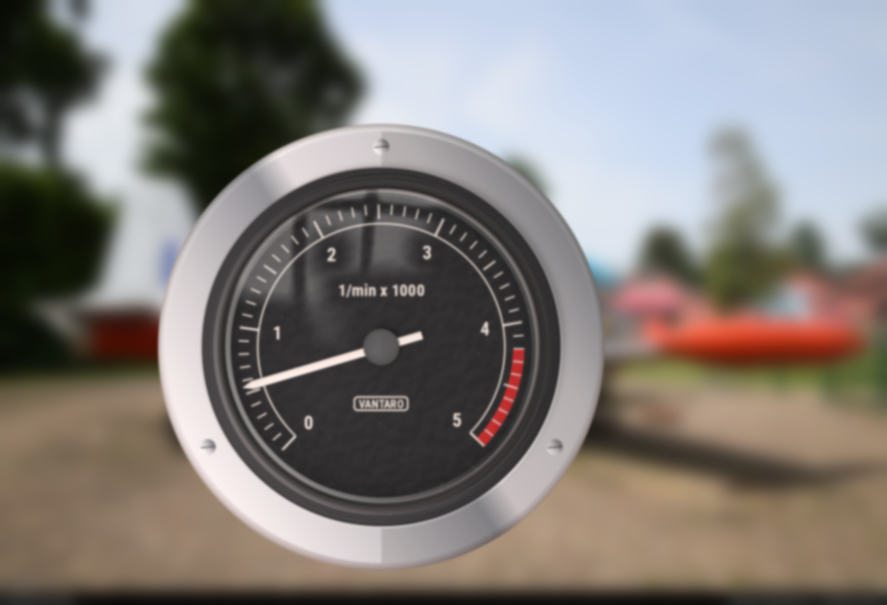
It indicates 550 rpm
